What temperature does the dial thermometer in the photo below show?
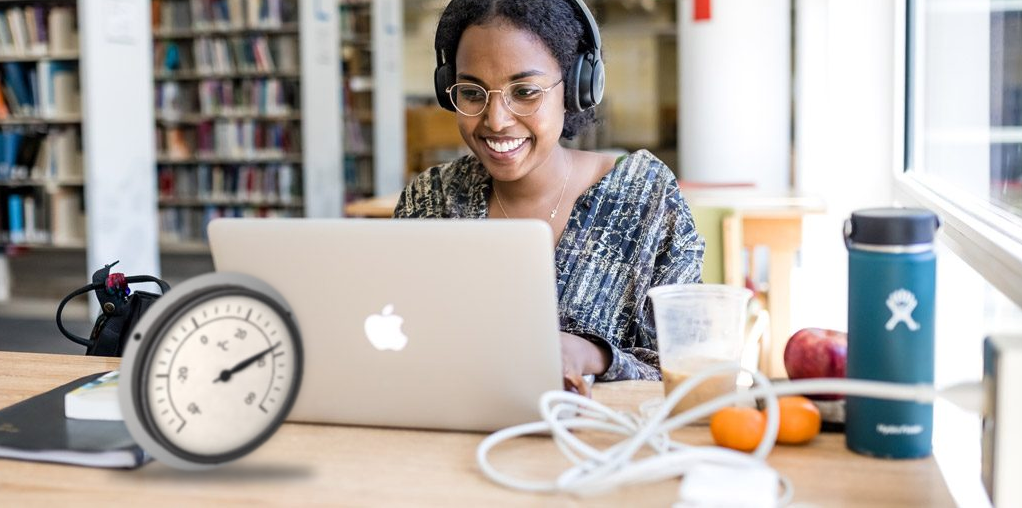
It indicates 36 °C
